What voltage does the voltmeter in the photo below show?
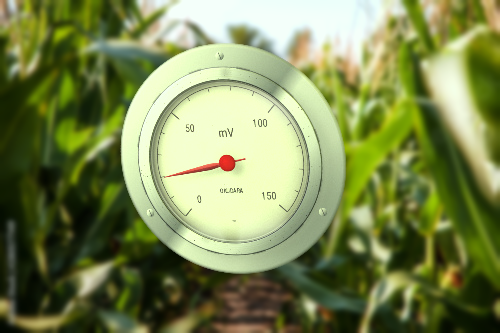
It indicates 20 mV
